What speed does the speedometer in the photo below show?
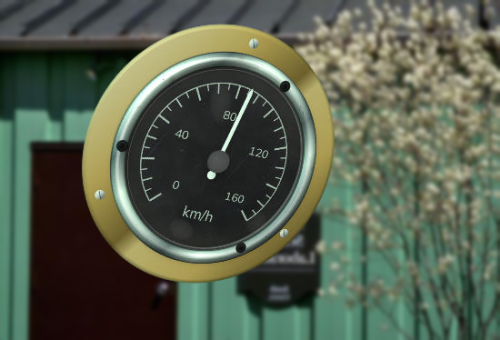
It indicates 85 km/h
